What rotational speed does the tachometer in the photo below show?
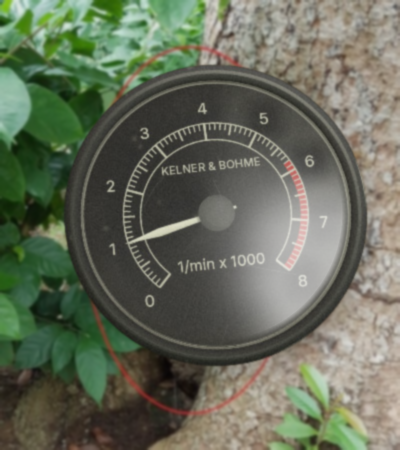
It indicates 1000 rpm
